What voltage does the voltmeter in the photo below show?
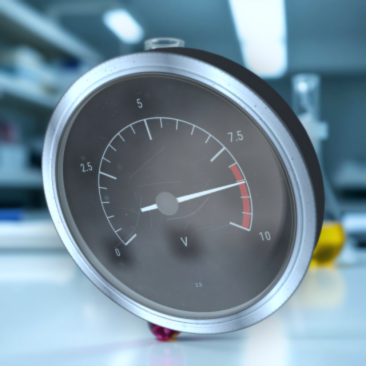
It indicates 8.5 V
